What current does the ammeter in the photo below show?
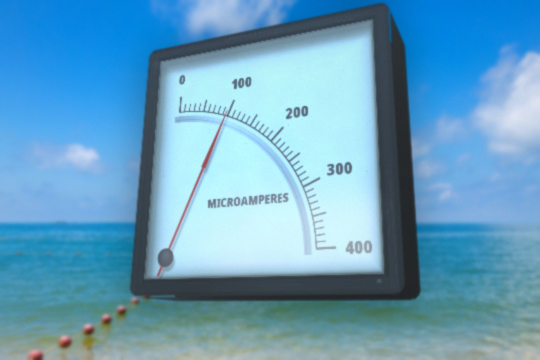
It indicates 100 µA
